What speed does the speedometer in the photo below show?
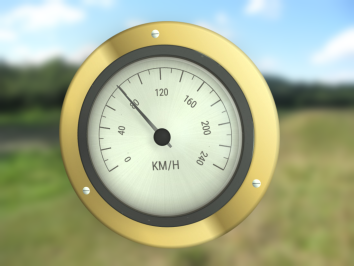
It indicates 80 km/h
